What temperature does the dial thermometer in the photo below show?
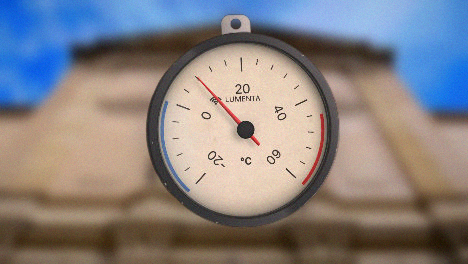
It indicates 8 °C
